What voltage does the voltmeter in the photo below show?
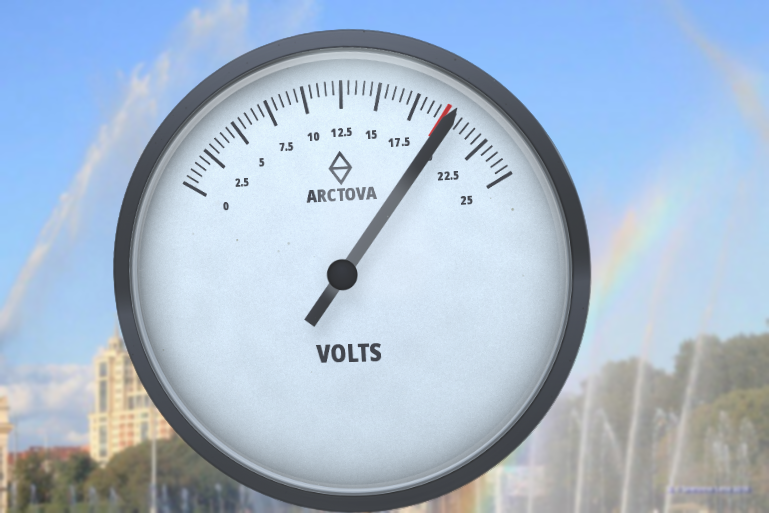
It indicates 20 V
